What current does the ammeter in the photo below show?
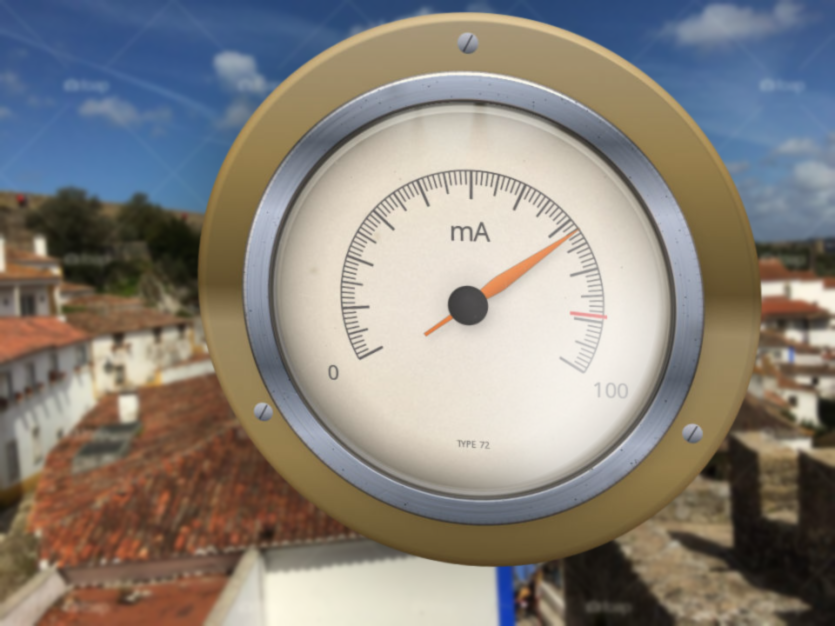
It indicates 72 mA
